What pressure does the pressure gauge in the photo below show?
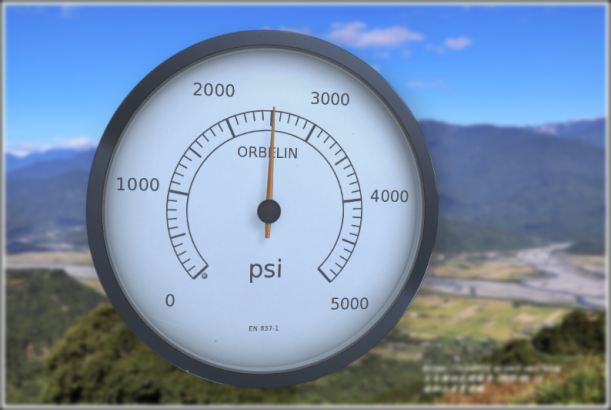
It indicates 2500 psi
